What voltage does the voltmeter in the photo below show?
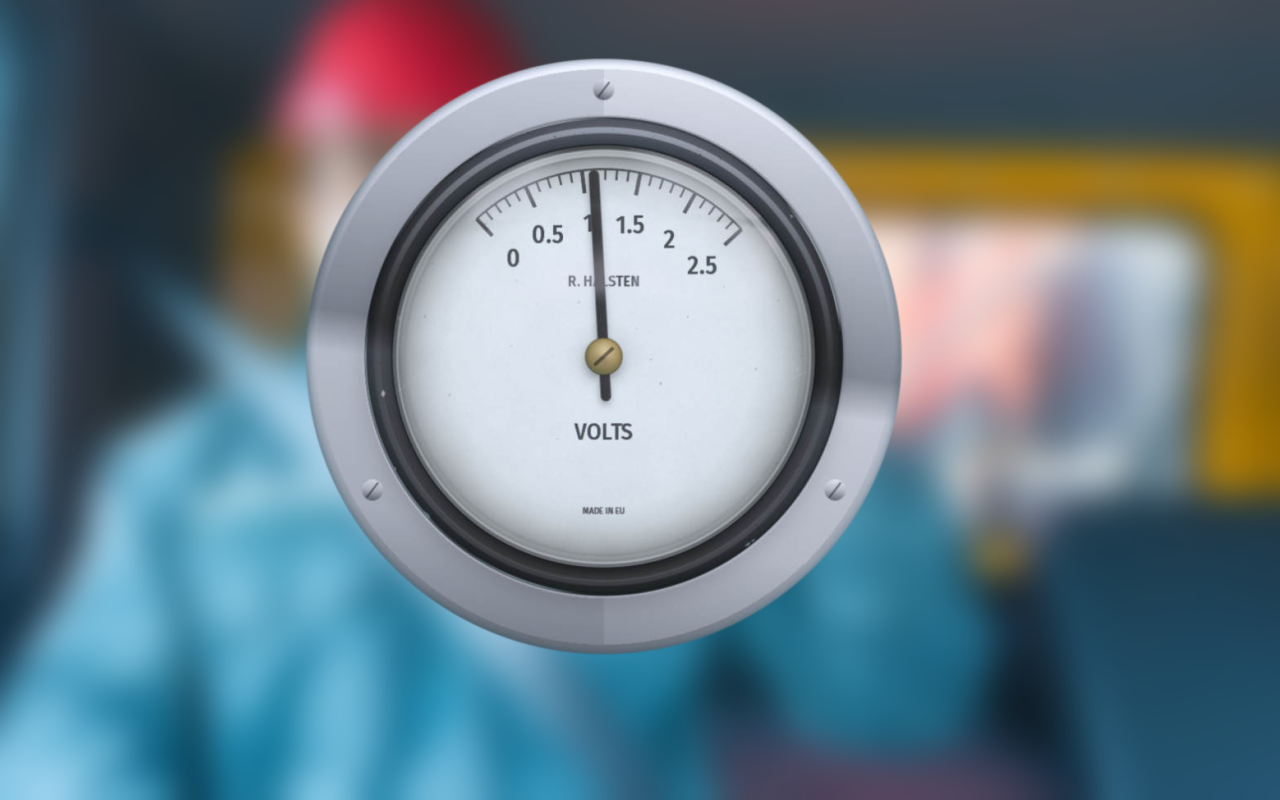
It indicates 1.1 V
